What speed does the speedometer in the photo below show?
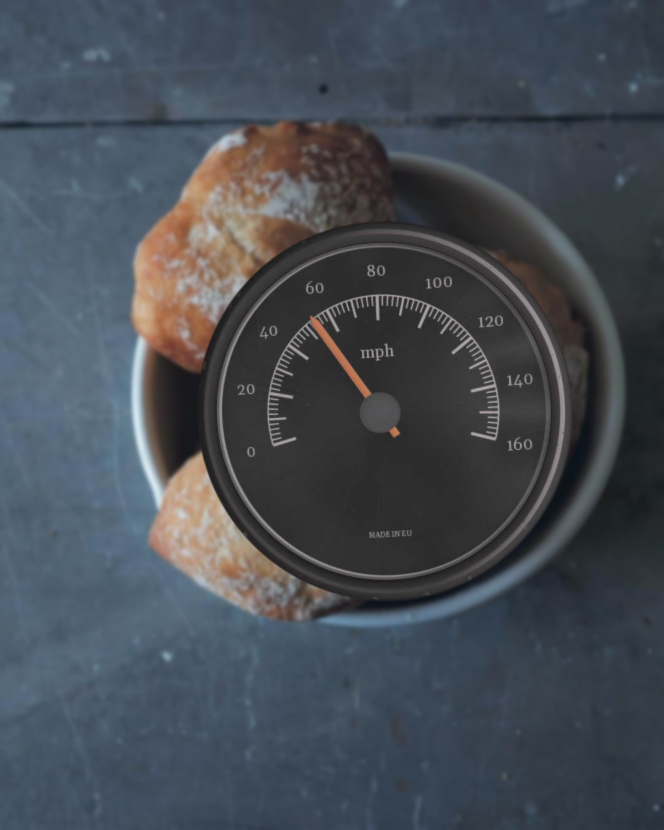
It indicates 54 mph
